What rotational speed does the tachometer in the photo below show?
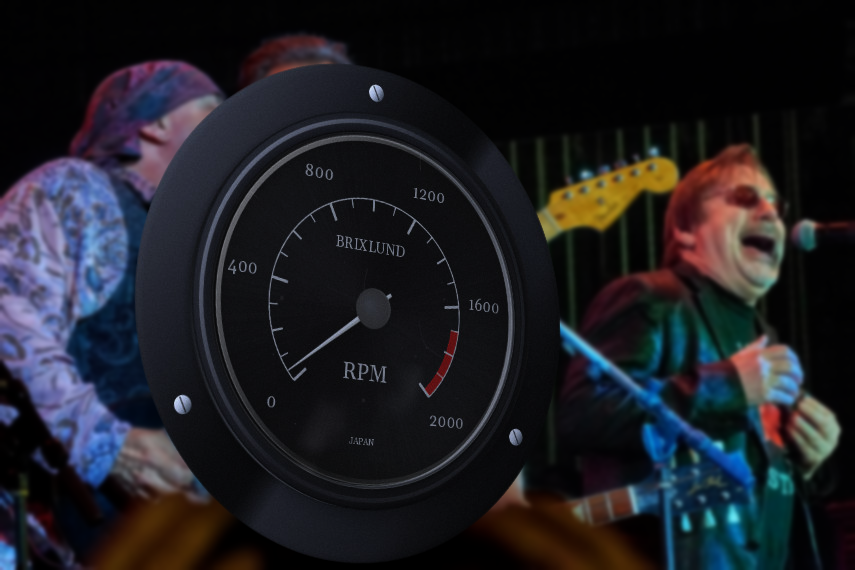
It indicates 50 rpm
